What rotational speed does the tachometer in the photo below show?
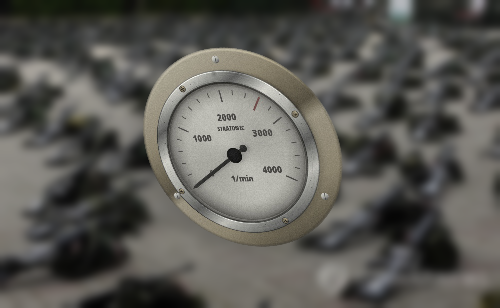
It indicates 0 rpm
